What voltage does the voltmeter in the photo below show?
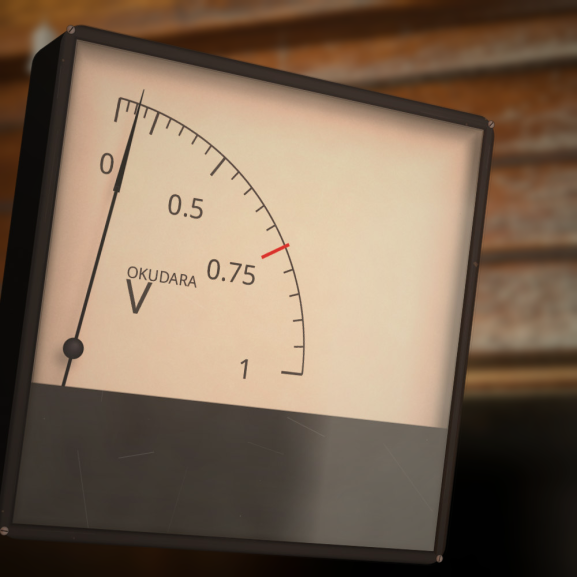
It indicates 0.15 V
